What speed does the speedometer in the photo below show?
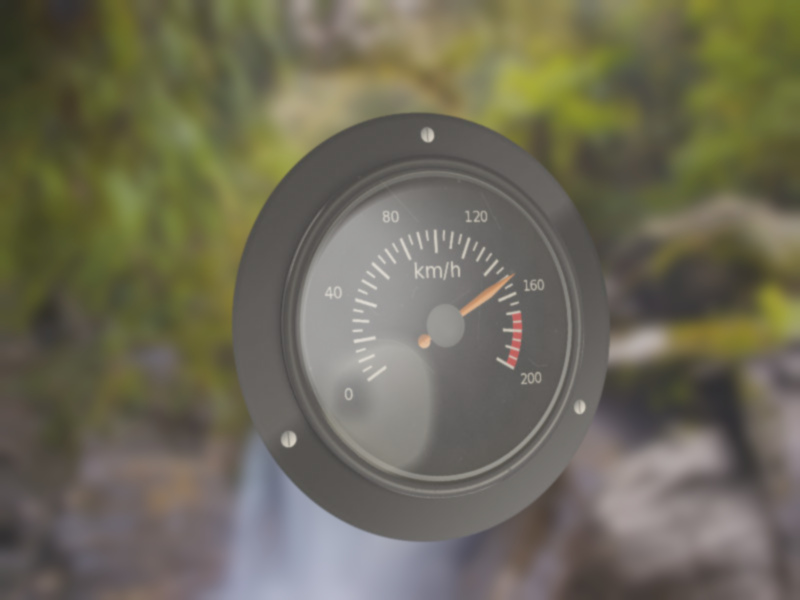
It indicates 150 km/h
